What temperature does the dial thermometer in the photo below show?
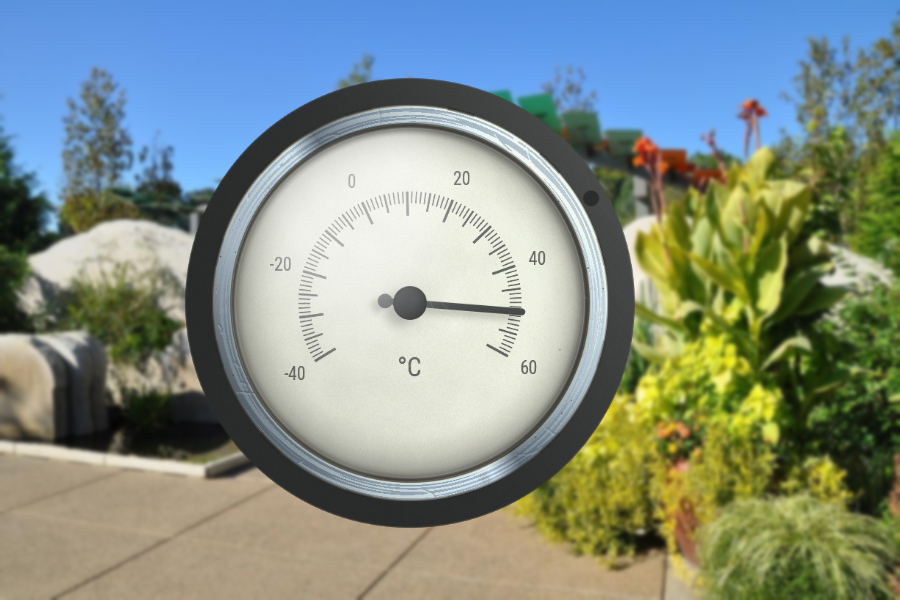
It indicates 50 °C
